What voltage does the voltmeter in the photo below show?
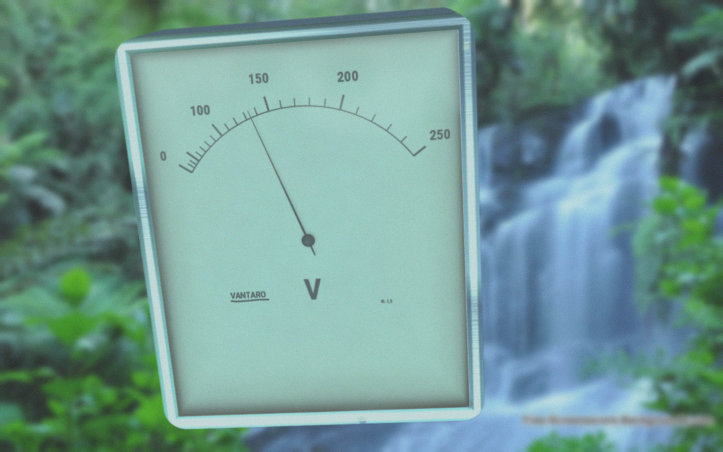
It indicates 135 V
